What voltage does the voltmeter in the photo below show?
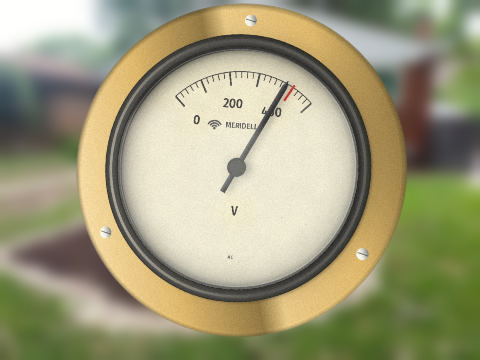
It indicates 400 V
